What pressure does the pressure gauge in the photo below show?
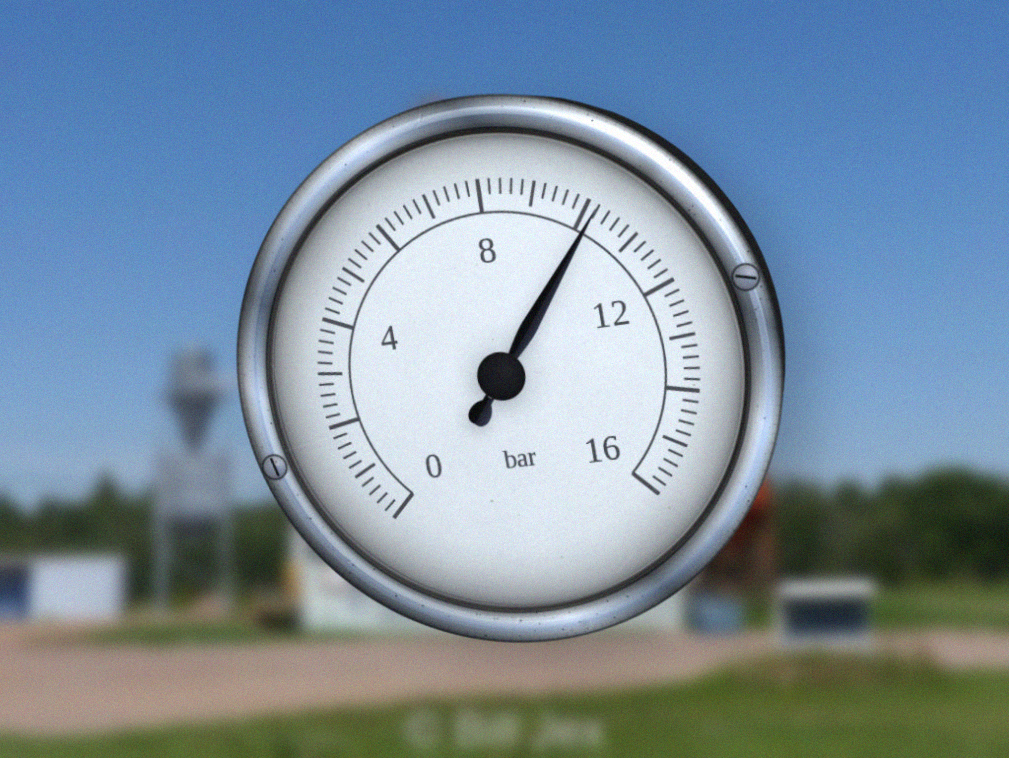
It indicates 10.2 bar
